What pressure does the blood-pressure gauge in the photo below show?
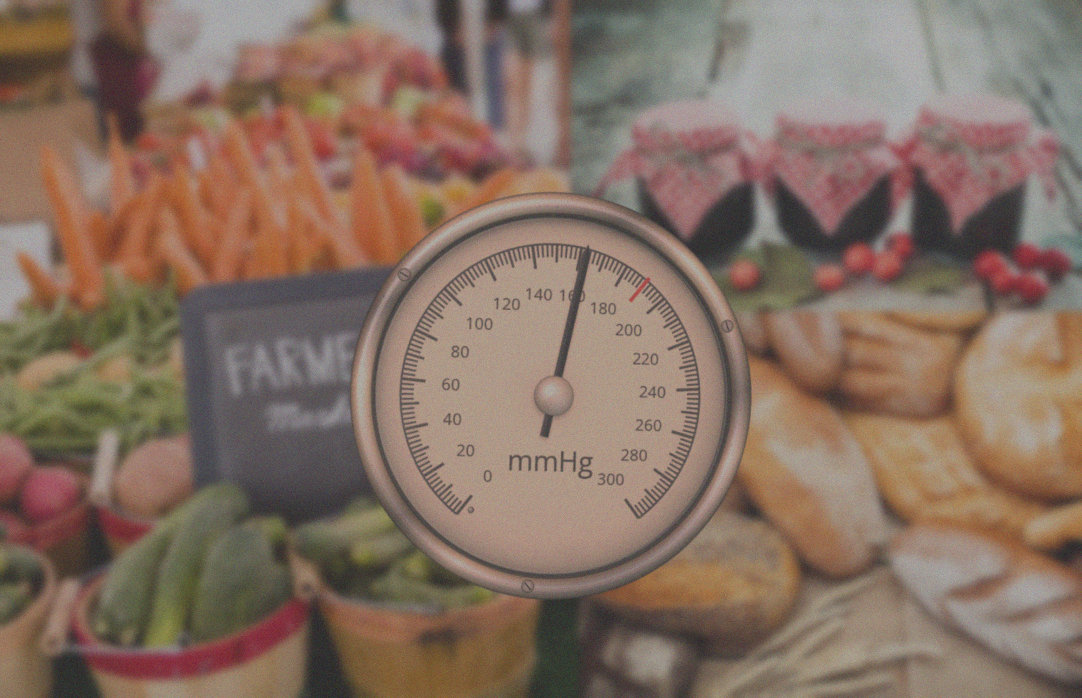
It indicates 162 mmHg
